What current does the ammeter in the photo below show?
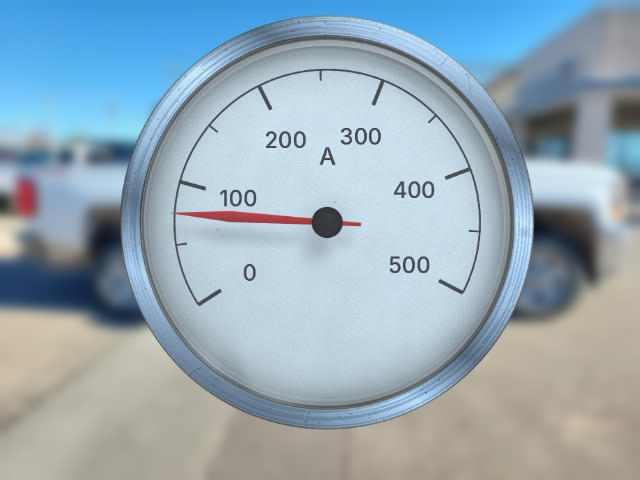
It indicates 75 A
